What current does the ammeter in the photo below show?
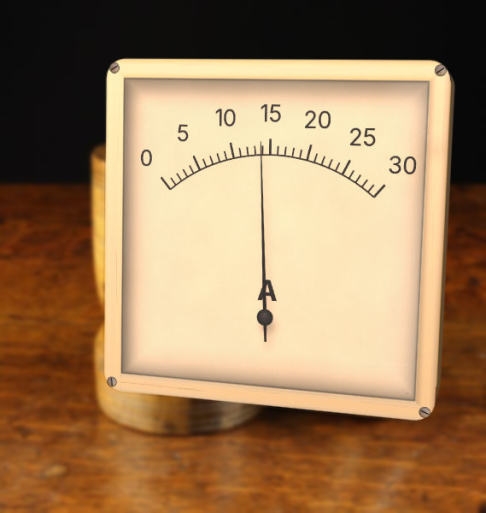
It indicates 14 A
